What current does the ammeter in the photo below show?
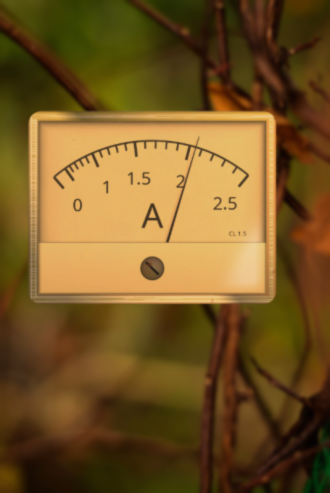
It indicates 2.05 A
